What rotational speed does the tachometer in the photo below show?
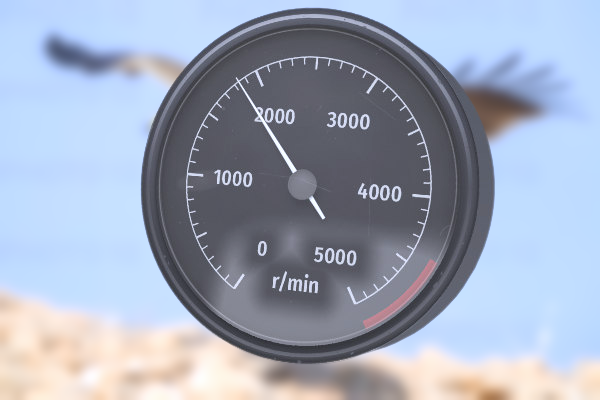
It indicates 1850 rpm
